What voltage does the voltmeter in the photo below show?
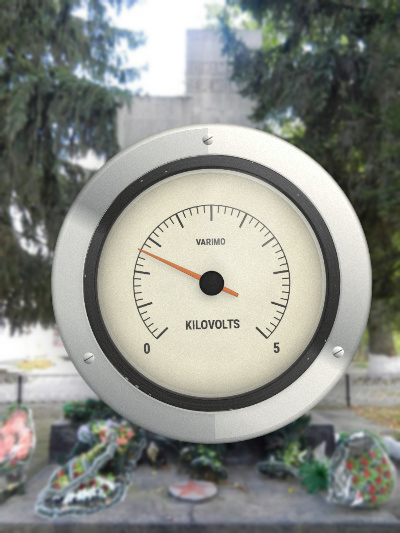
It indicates 1.3 kV
